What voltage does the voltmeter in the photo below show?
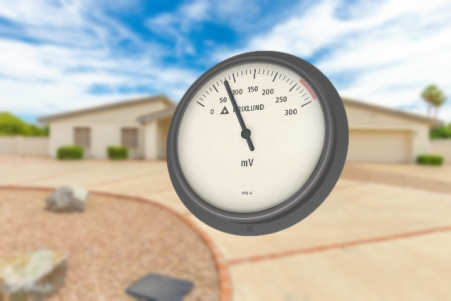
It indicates 80 mV
